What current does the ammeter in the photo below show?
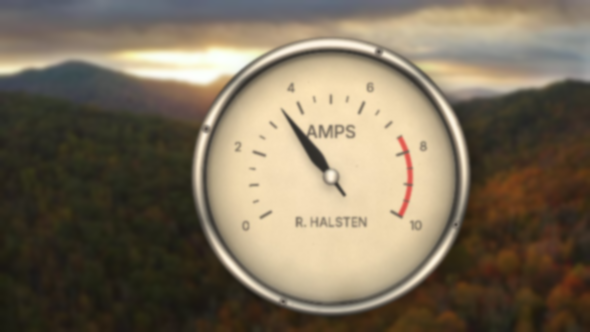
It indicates 3.5 A
